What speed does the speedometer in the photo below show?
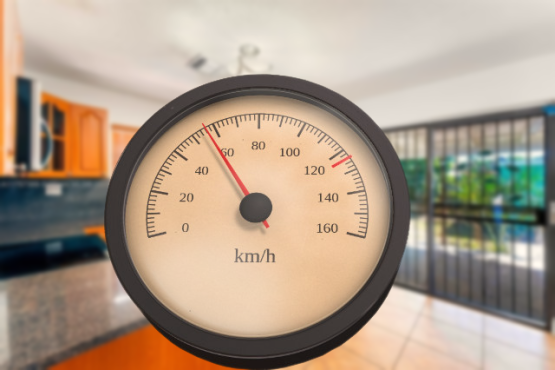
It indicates 56 km/h
